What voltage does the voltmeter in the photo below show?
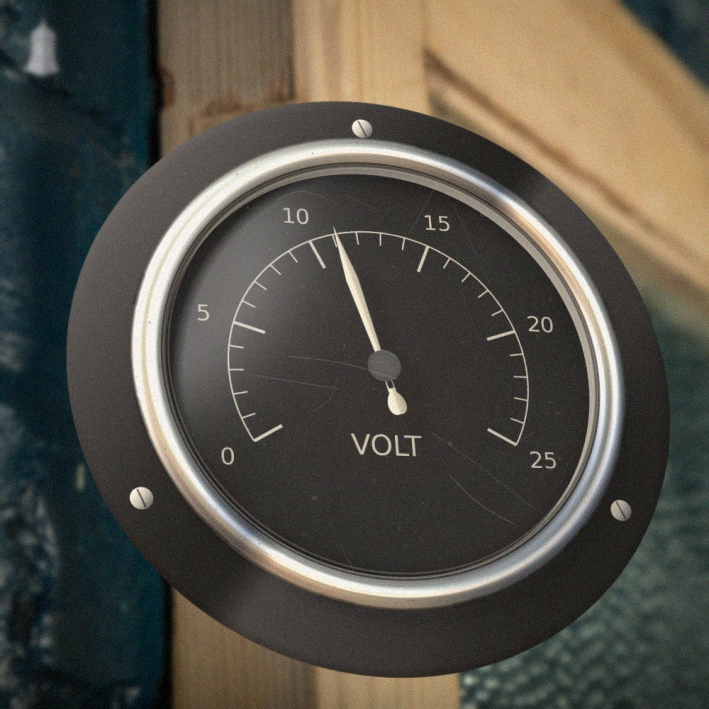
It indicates 11 V
